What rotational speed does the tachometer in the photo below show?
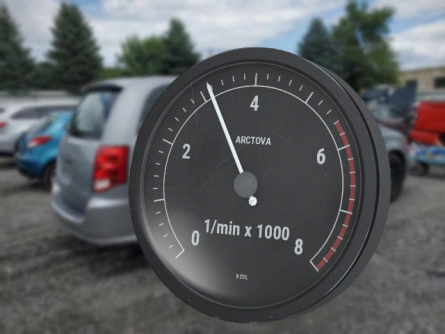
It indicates 3200 rpm
